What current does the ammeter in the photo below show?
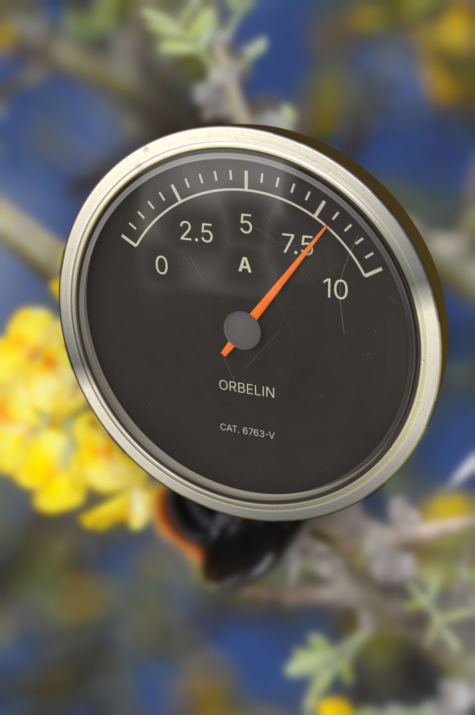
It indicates 8 A
